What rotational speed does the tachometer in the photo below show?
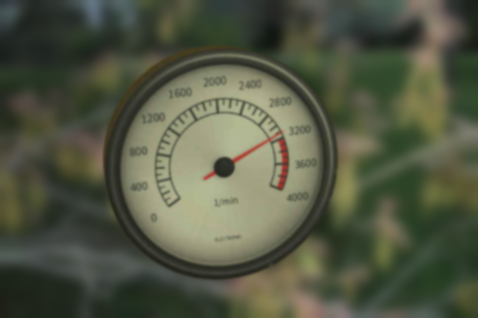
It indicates 3100 rpm
